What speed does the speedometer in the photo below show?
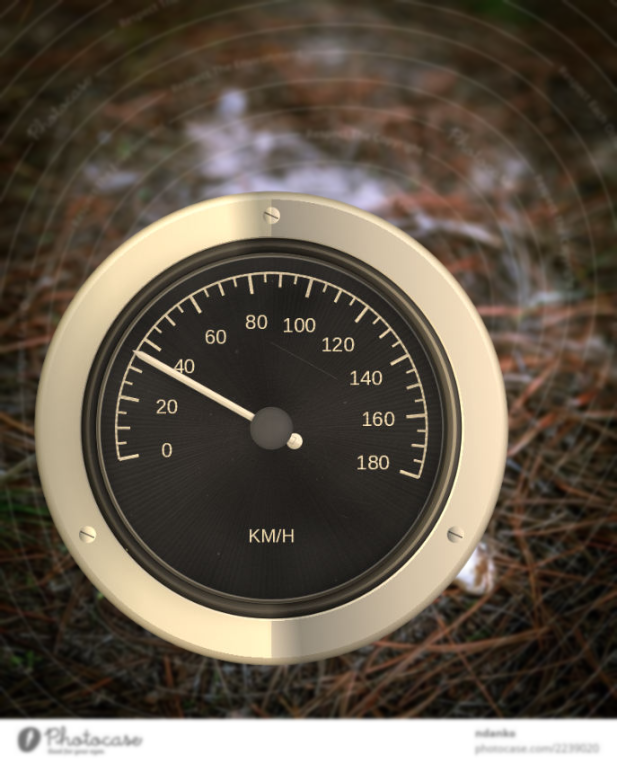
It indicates 35 km/h
